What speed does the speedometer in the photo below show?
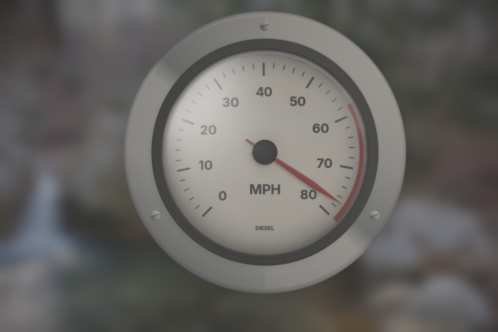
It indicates 77 mph
